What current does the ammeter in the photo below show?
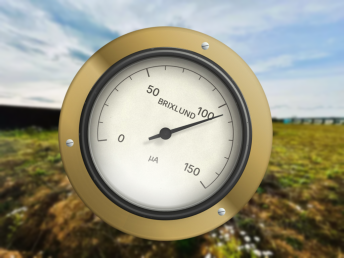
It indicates 105 µA
